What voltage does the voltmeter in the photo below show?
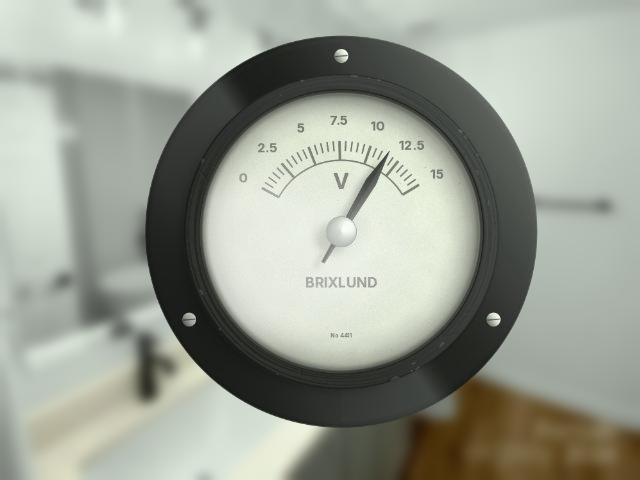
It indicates 11.5 V
